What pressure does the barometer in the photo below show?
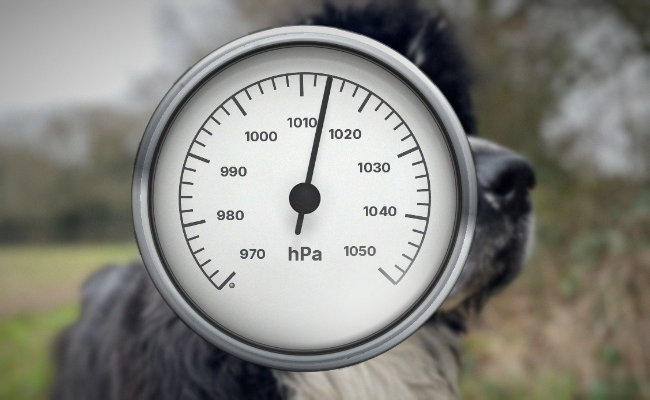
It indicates 1014 hPa
